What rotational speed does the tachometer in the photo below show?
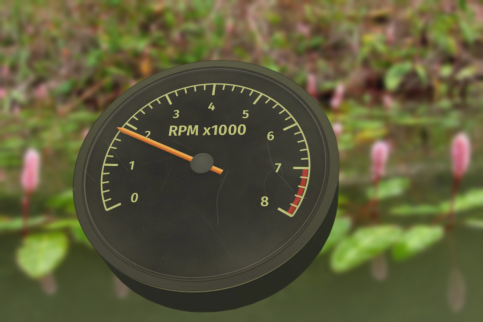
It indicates 1800 rpm
